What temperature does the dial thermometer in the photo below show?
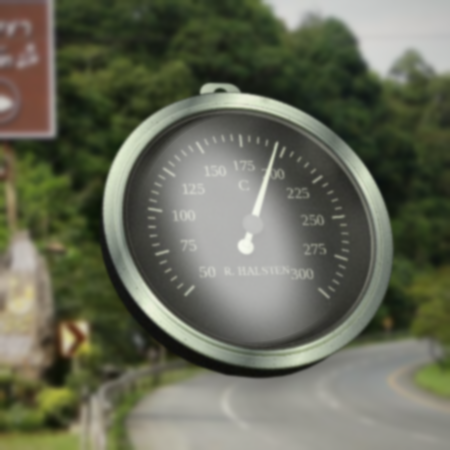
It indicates 195 °C
